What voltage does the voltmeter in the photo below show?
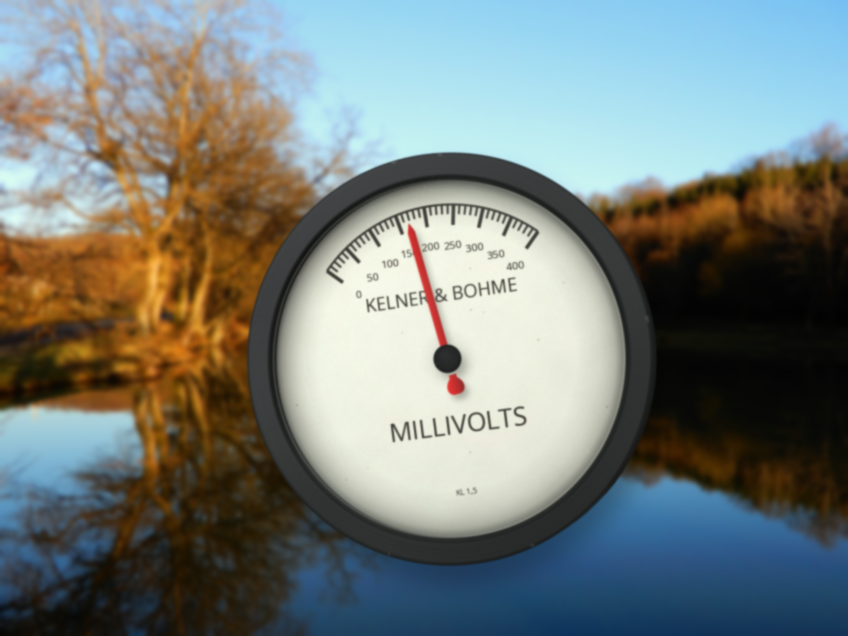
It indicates 170 mV
